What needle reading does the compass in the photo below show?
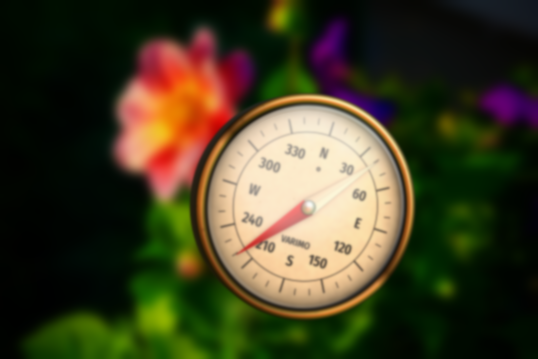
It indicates 220 °
